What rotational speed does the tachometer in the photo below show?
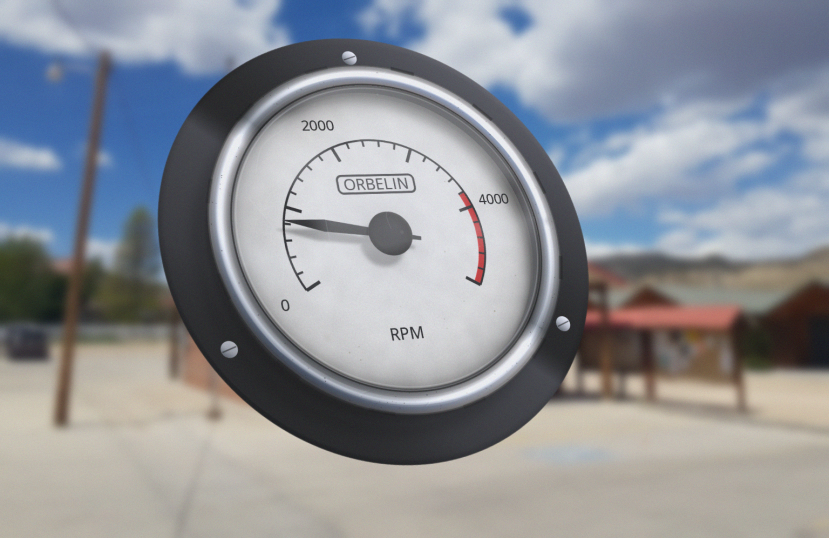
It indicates 800 rpm
